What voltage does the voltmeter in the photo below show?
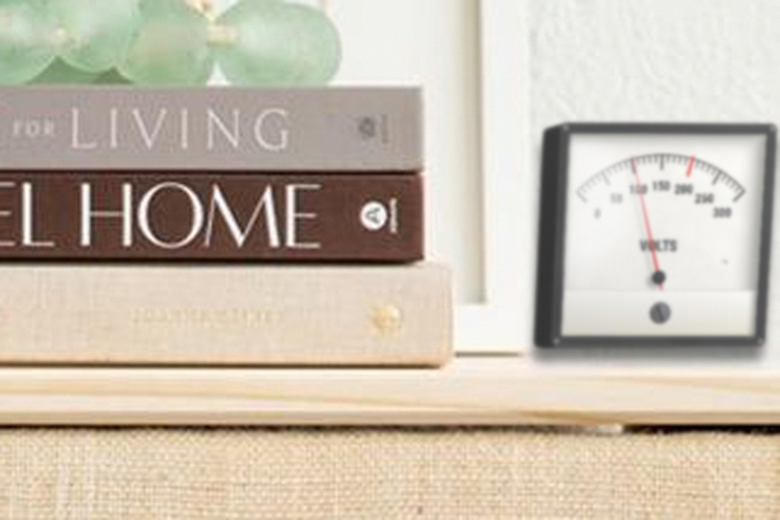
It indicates 100 V
